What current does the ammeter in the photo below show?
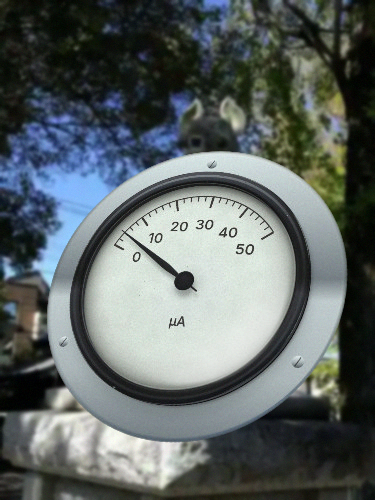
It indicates 4 µA
